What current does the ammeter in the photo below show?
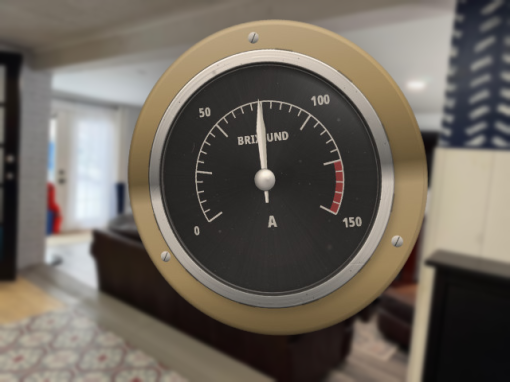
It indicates 75 A
